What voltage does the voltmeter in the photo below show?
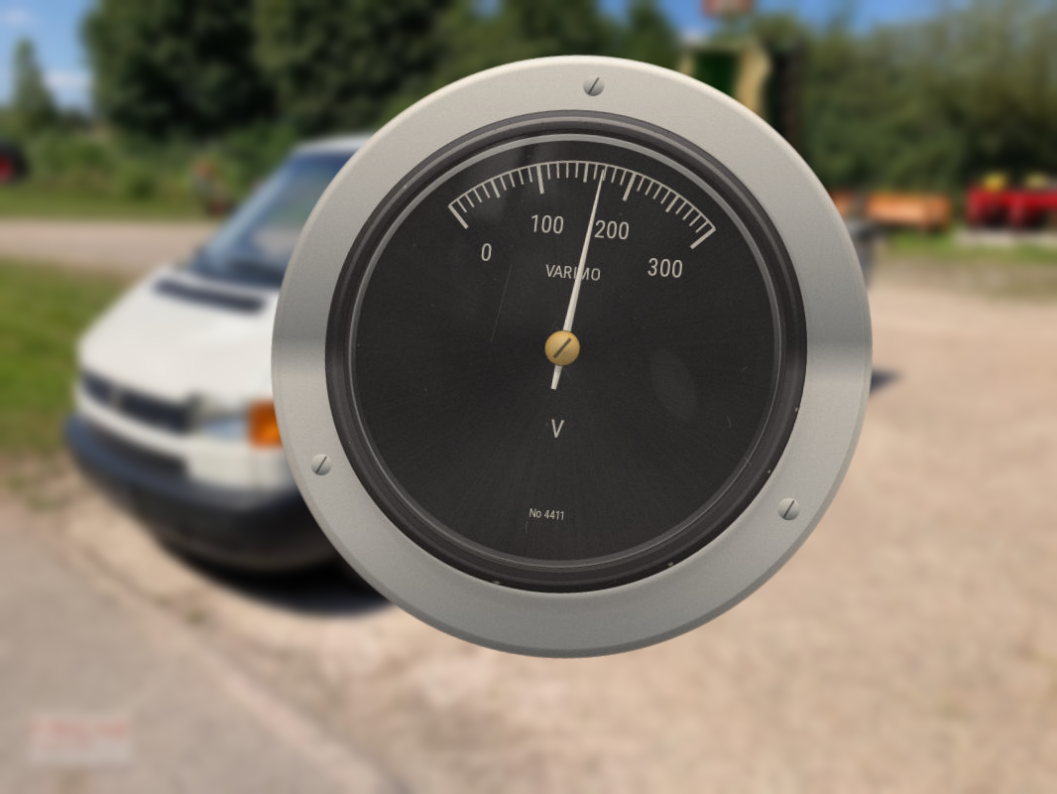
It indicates 170 V
